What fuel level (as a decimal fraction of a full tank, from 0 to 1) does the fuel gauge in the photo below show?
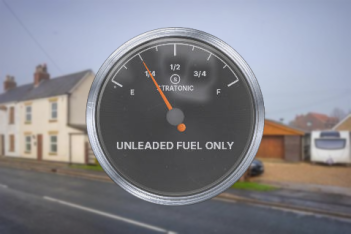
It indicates 0.25
